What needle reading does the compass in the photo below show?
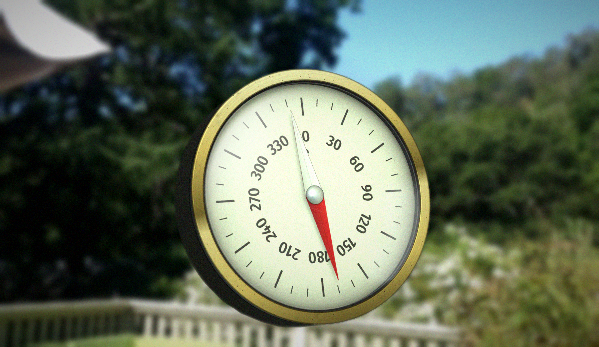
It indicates 170 °
